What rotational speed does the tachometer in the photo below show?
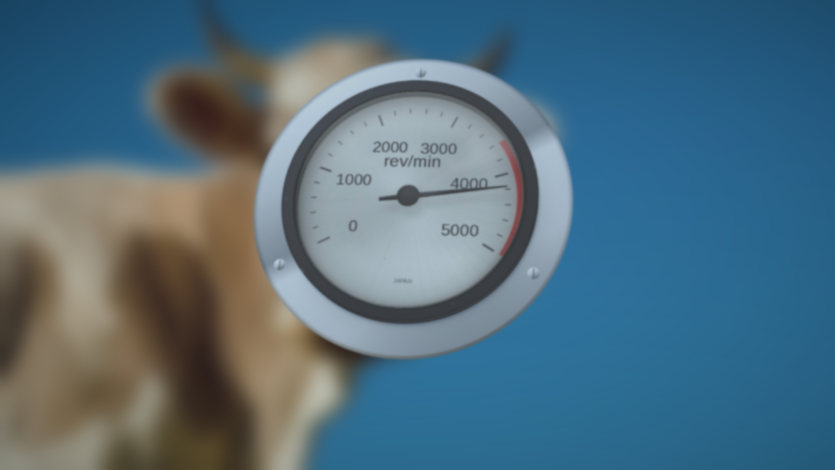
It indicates 4200 rpm
